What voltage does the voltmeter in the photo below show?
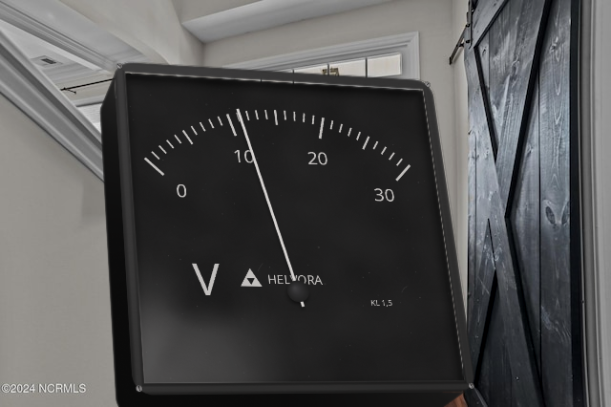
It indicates 11 V
